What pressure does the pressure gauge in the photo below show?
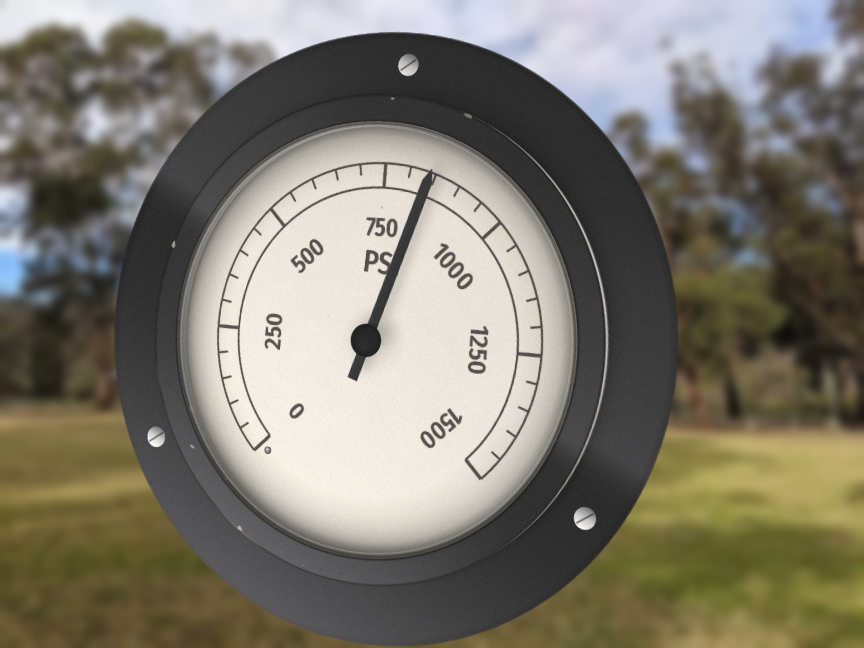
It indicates 850 psi
